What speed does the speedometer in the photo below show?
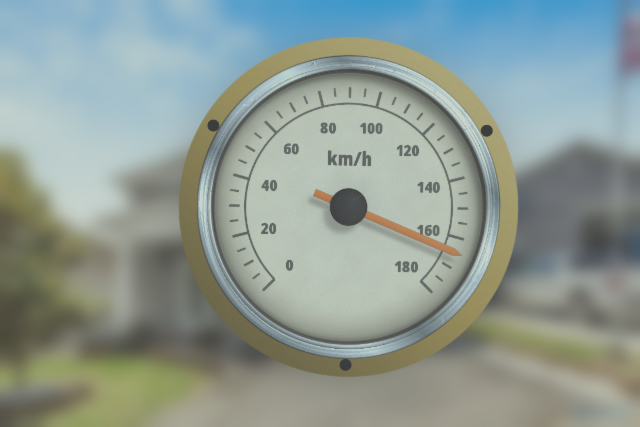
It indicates 165 km/h
